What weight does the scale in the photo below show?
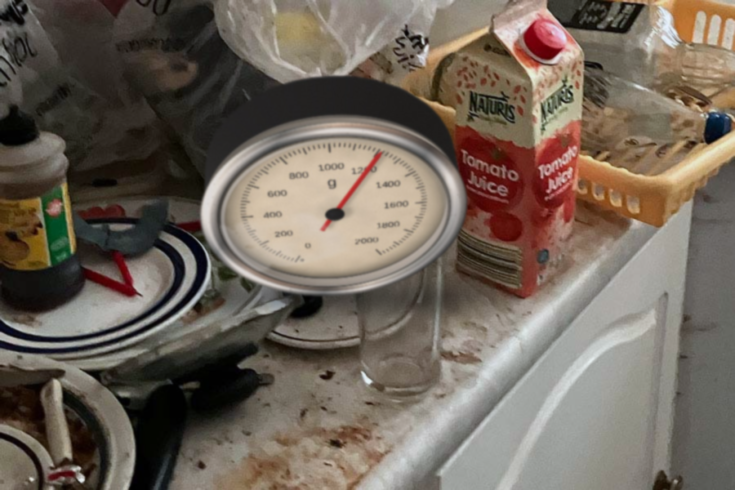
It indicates 1200 g
